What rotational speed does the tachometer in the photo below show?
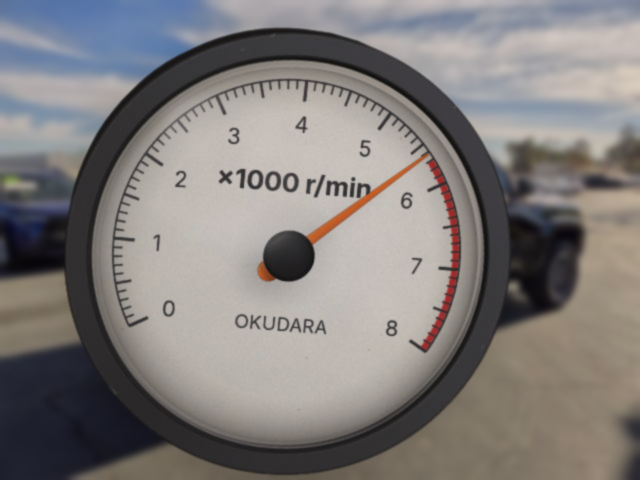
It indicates 5600 rpm
